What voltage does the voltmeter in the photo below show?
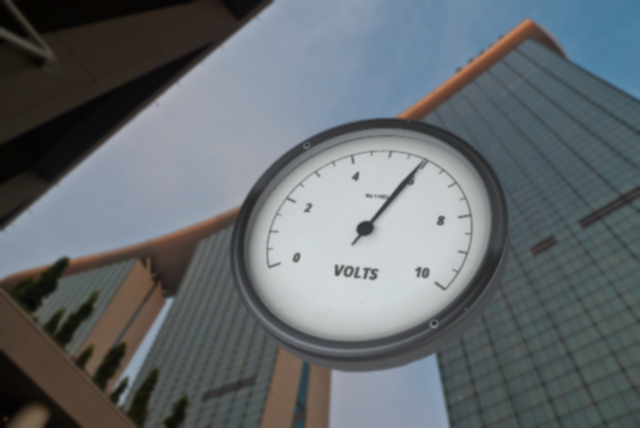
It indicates 6 V
